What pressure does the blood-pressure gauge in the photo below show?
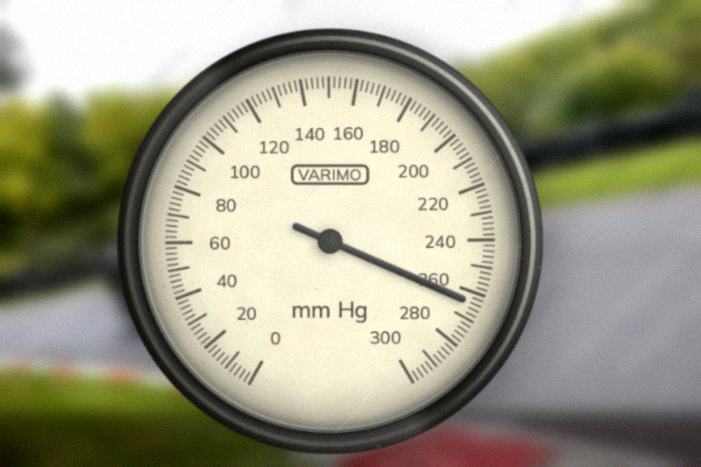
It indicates 264 mmHg
